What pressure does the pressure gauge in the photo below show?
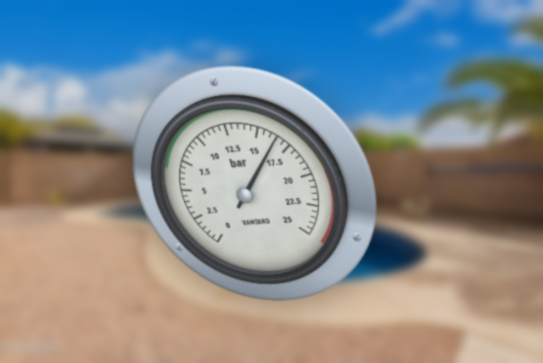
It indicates 16.5 bar
